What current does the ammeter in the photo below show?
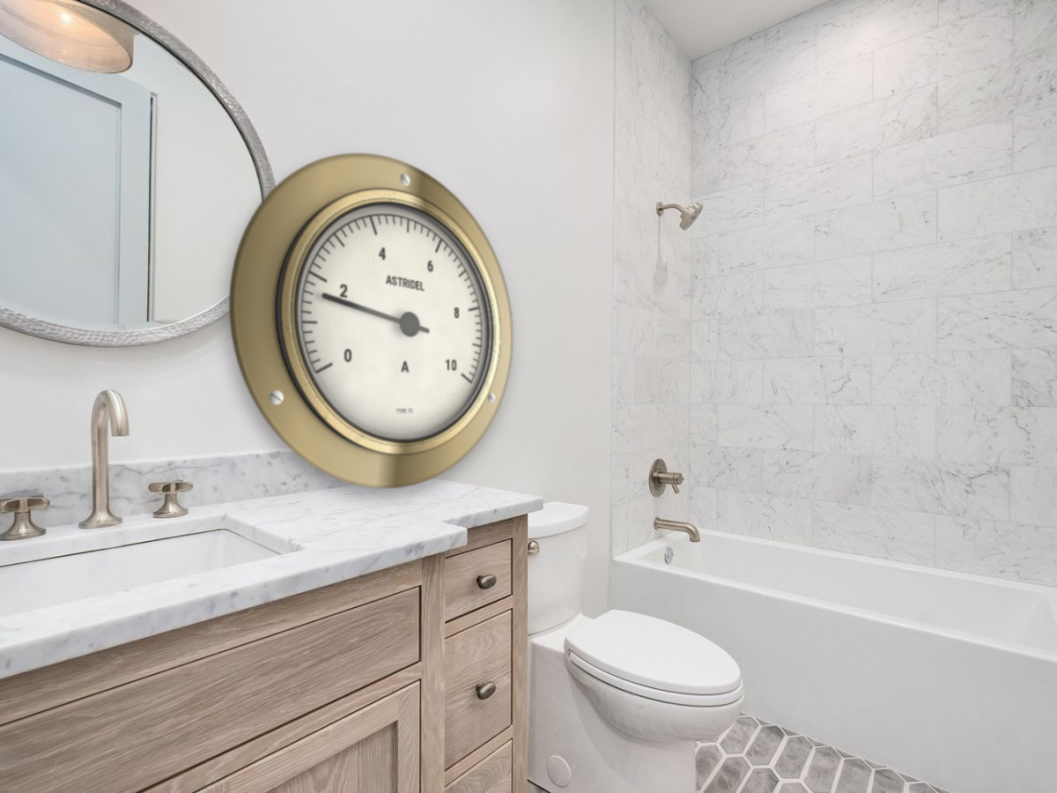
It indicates 1.6 A
